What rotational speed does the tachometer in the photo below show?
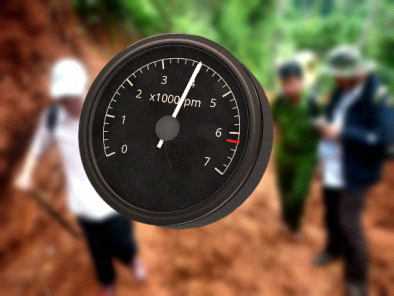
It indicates 4000 rpm
